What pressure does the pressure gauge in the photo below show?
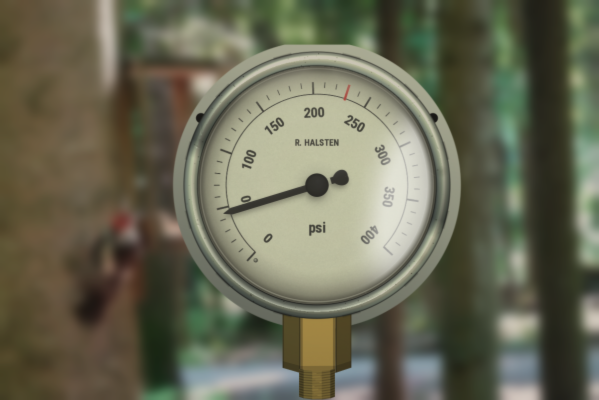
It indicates 45 psi
